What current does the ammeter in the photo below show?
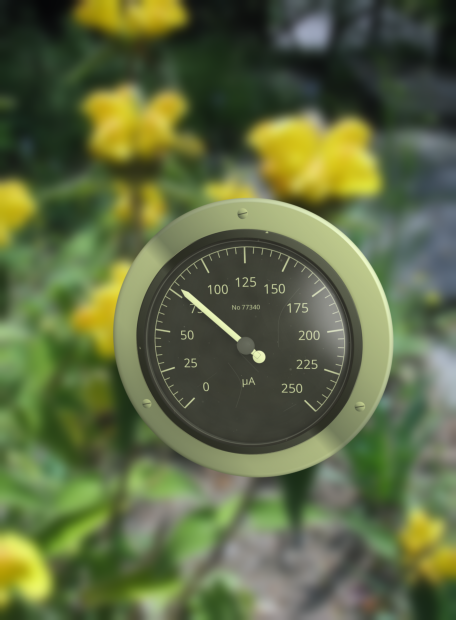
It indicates 80 µA
